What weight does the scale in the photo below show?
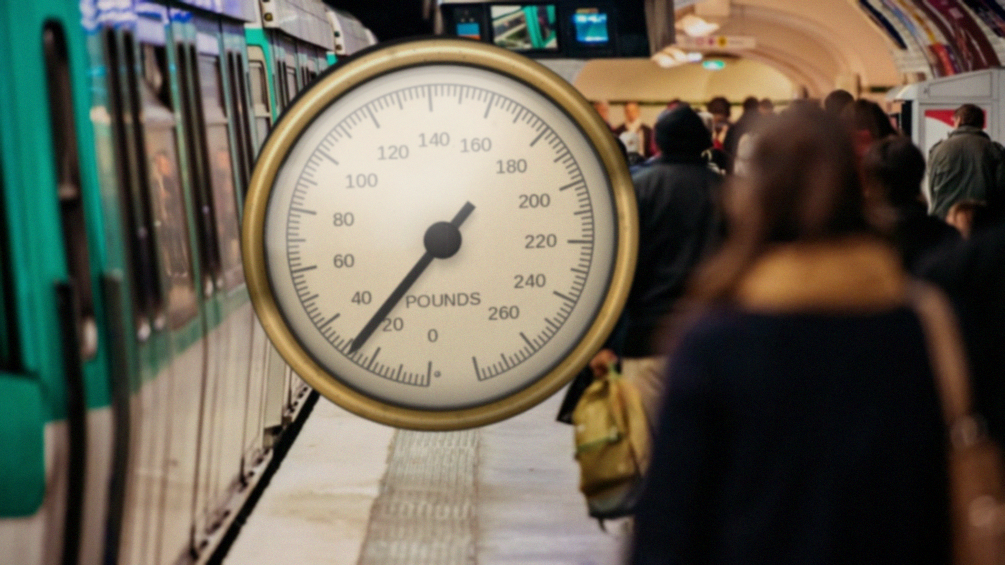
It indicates 28 lb
